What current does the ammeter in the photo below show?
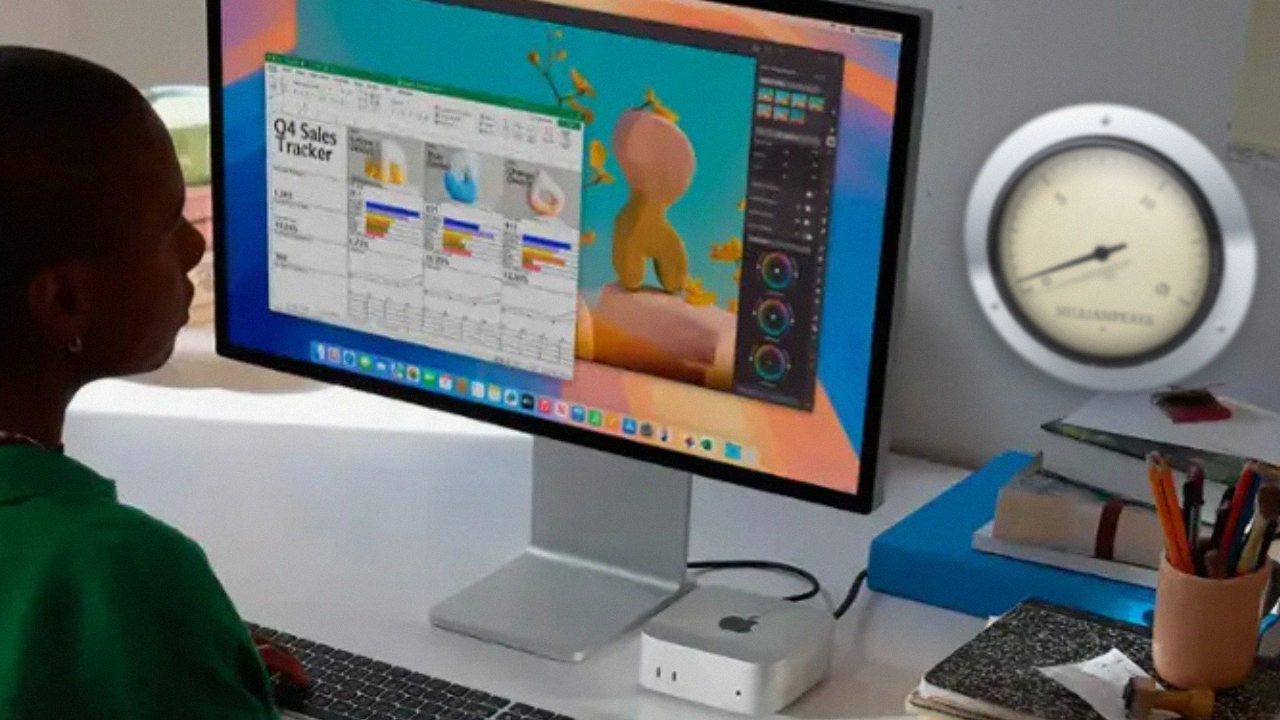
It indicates 0.5 mA
